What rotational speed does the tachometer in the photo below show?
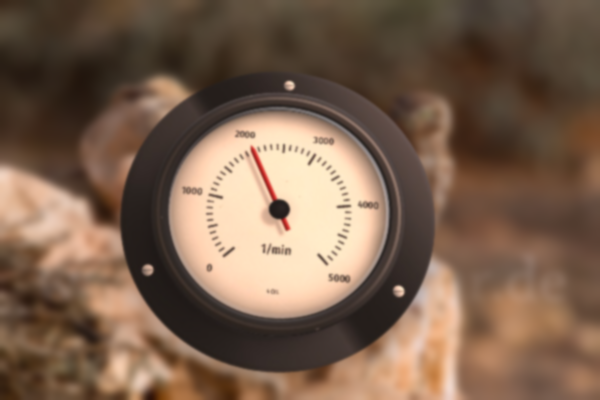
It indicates 2000 rpm
